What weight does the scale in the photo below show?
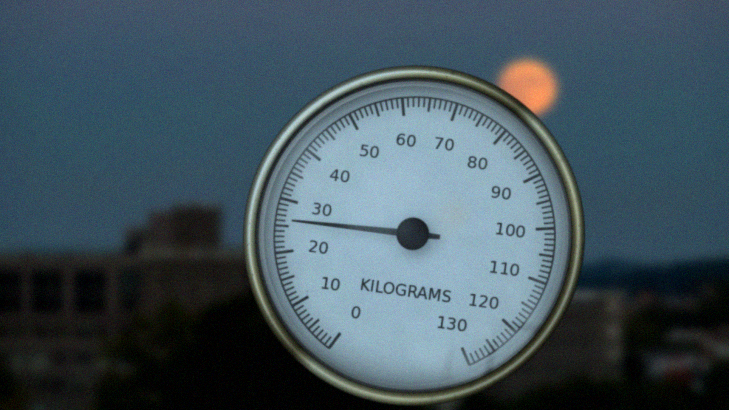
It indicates 26 kg
